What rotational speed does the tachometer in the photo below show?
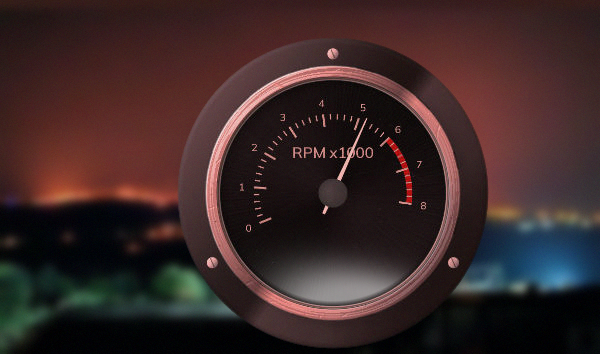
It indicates 5200 rpm
